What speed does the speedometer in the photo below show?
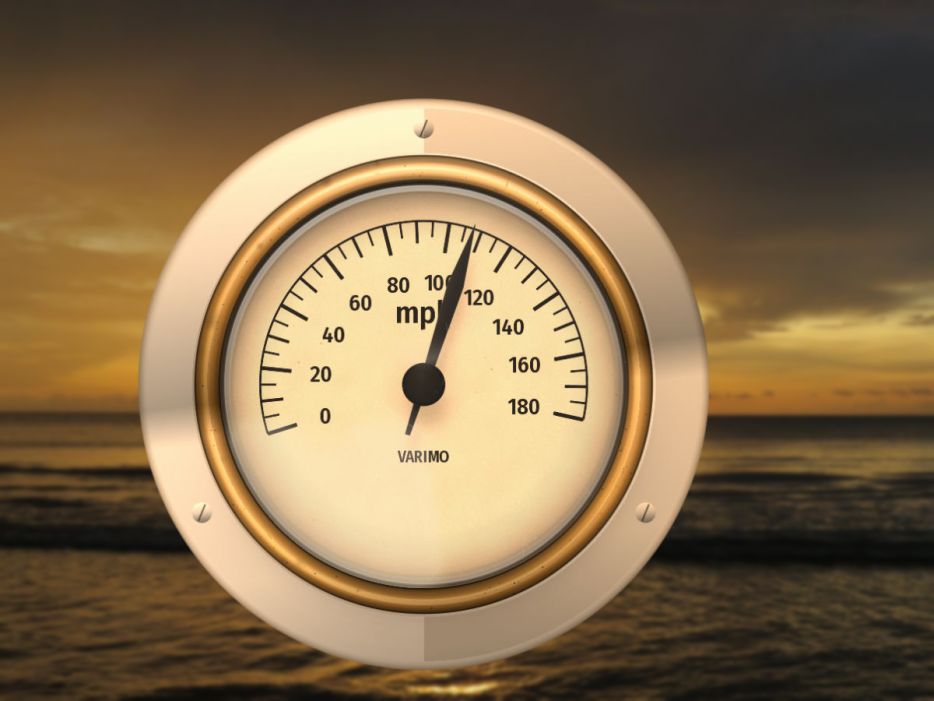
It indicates 107.5 mph
